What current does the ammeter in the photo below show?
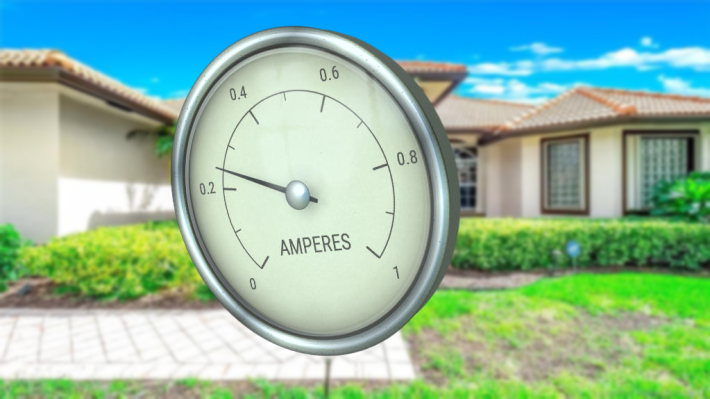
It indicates 0.25 A
